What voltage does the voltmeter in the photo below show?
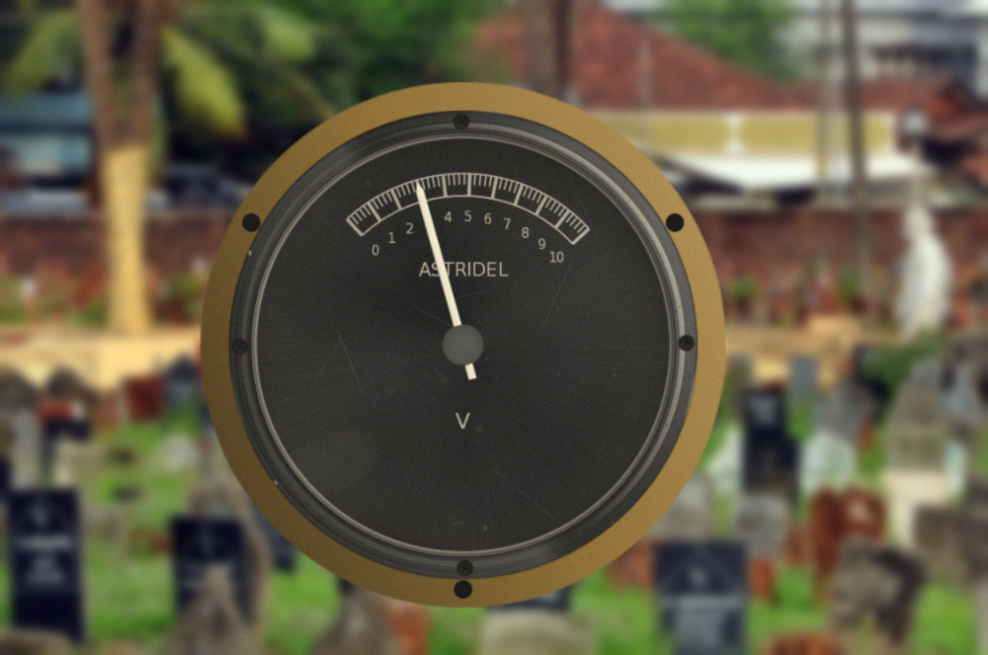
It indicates 3 V
